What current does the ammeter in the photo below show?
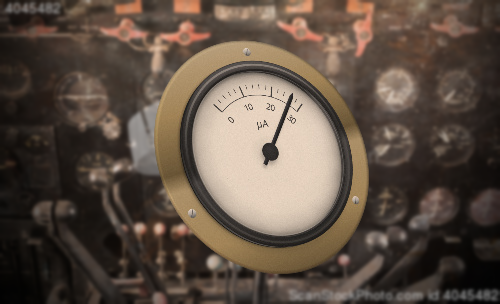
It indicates 26 µA
